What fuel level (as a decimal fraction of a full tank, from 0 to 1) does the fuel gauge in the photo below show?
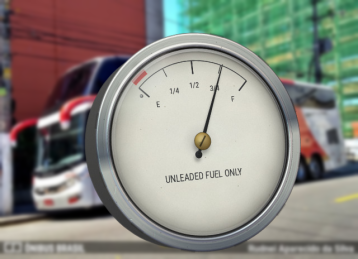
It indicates 0.75
